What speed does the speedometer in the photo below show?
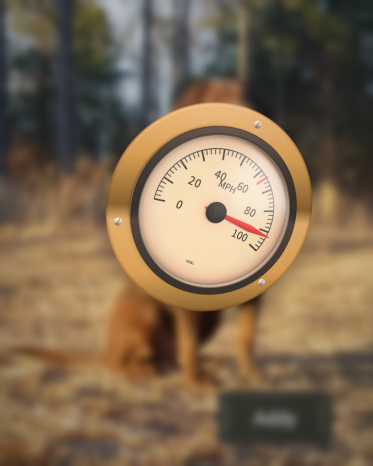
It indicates 92 mph
